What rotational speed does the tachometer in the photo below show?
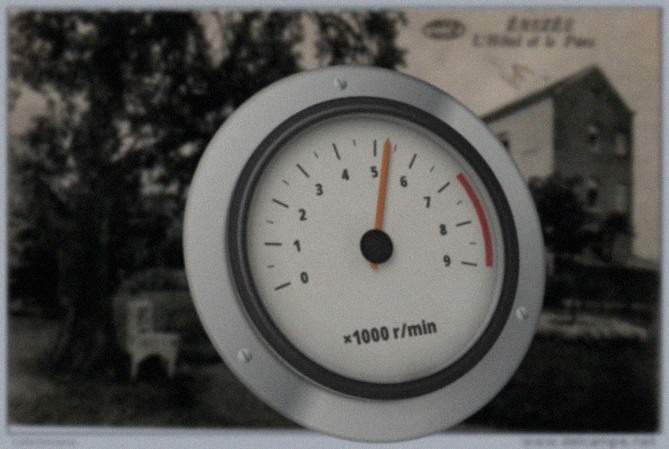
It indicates 5250 rpm
